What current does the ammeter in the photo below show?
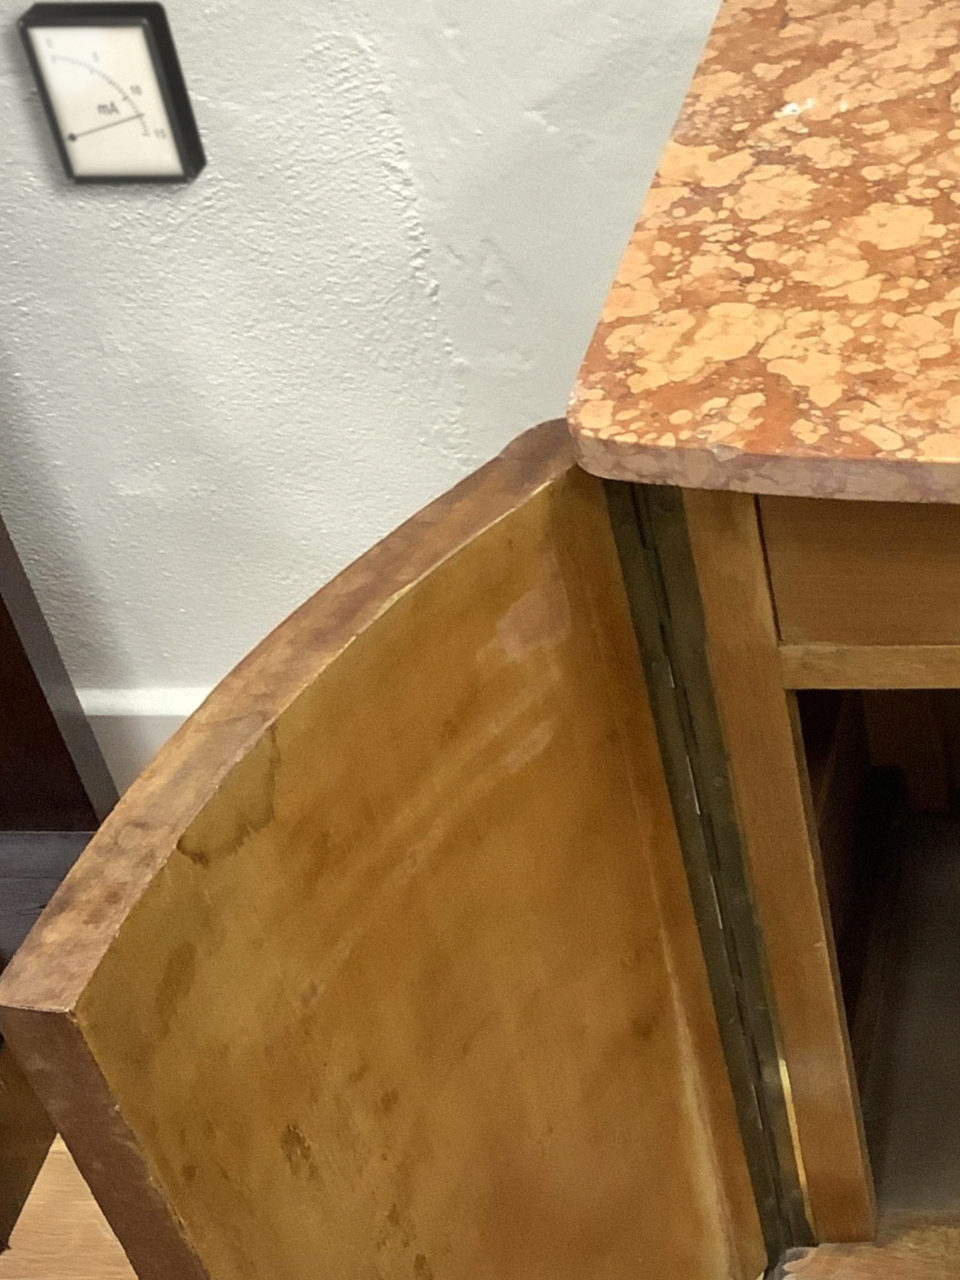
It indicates 12.5 mA
